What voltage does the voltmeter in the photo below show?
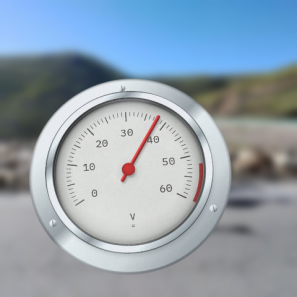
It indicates 38 V
